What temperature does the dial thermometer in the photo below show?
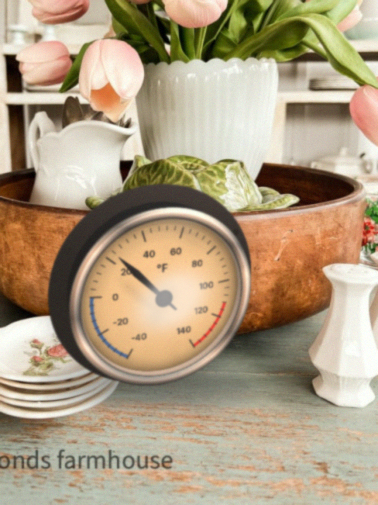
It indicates 24 °F
